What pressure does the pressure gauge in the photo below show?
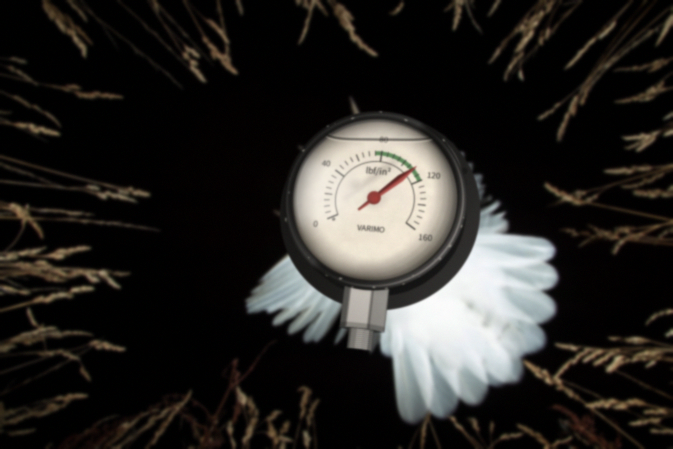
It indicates 110 psi
